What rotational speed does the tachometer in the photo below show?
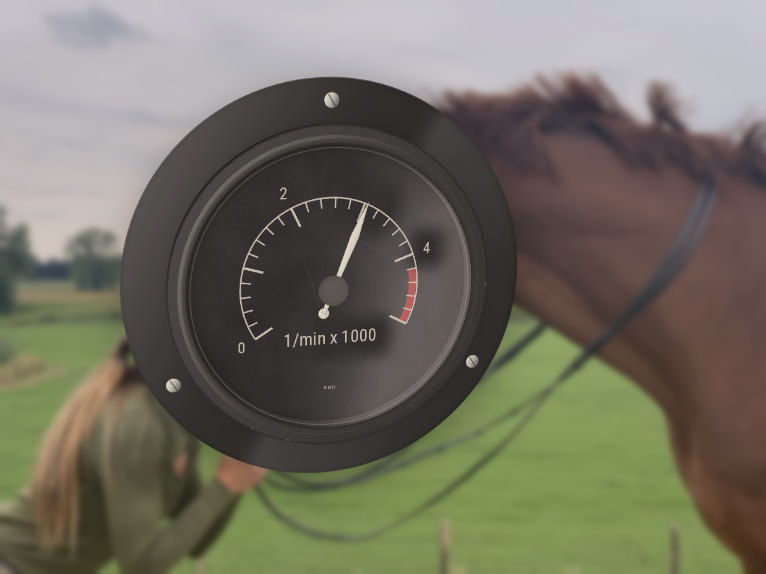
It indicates 3000 rpm
